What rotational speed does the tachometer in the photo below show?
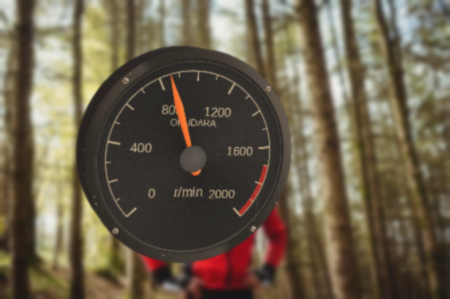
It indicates 850 rpm
